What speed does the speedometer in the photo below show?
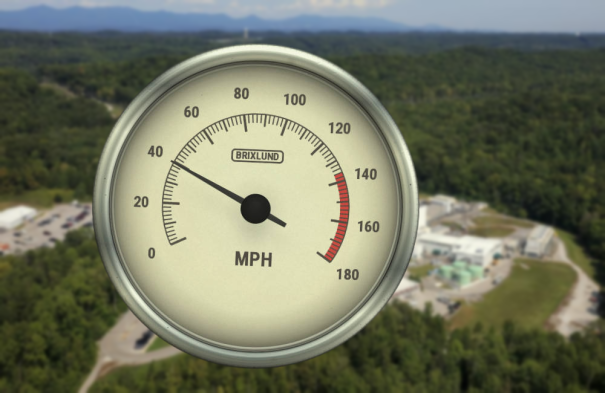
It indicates 40 mph
